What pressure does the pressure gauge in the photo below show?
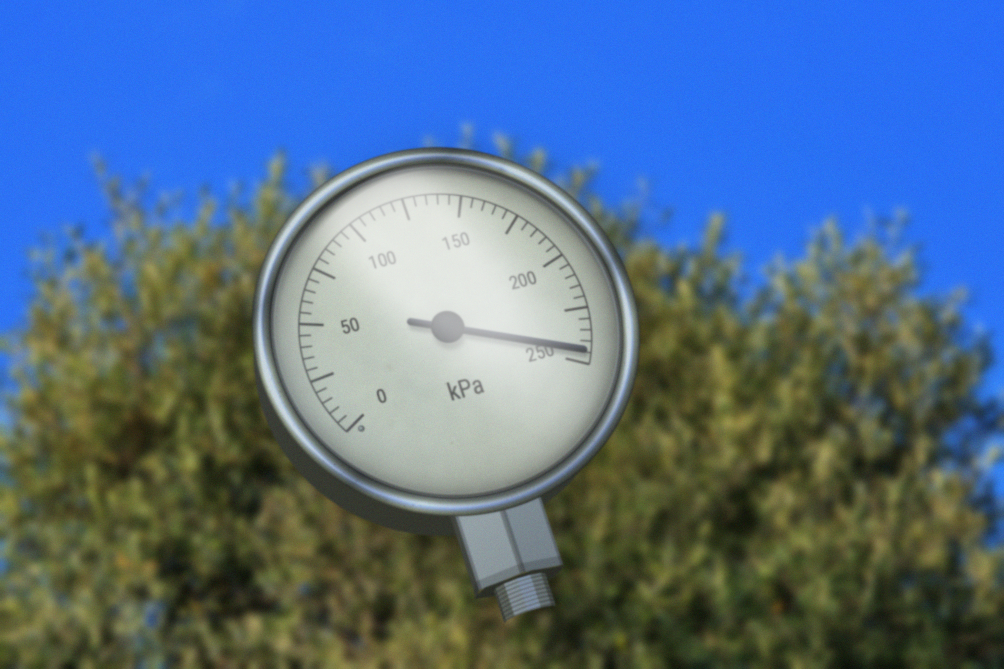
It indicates 245 kPa
